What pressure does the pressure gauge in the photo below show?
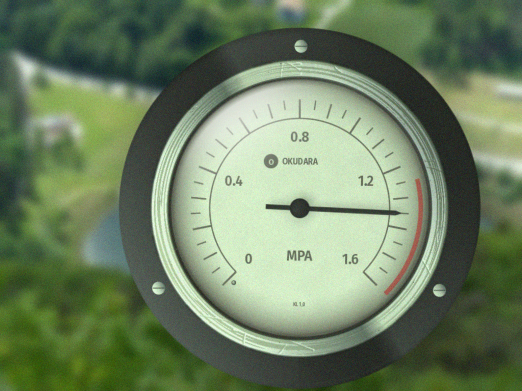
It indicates 1.35 MPa
